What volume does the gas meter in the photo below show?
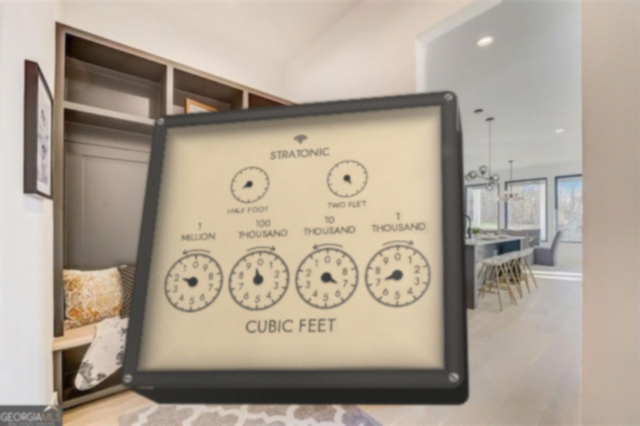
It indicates 196700 ft³
